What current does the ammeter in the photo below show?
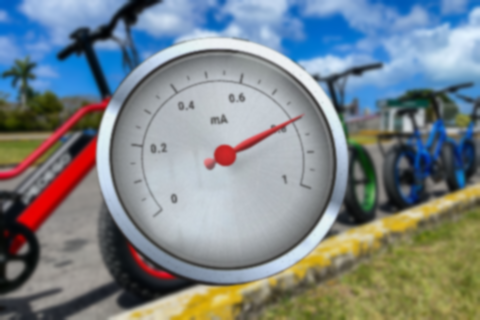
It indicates 0.8 mA
